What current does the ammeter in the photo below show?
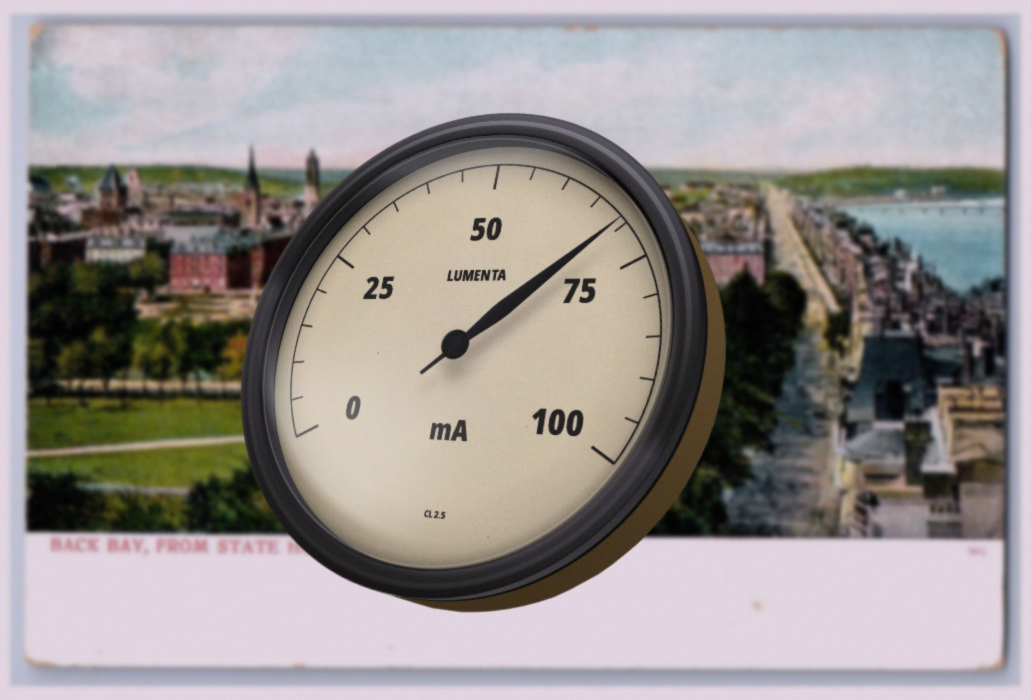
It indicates 70 mA
